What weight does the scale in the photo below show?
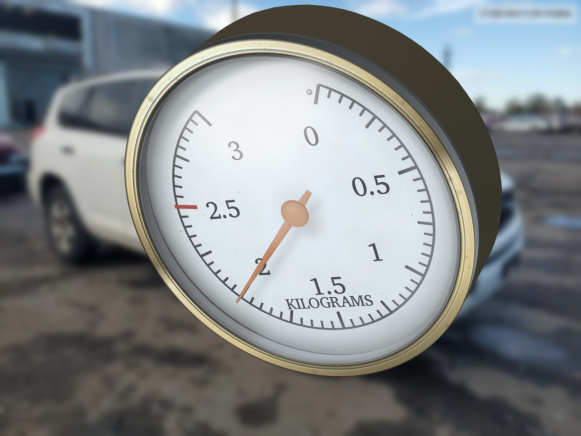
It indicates 2 kg
